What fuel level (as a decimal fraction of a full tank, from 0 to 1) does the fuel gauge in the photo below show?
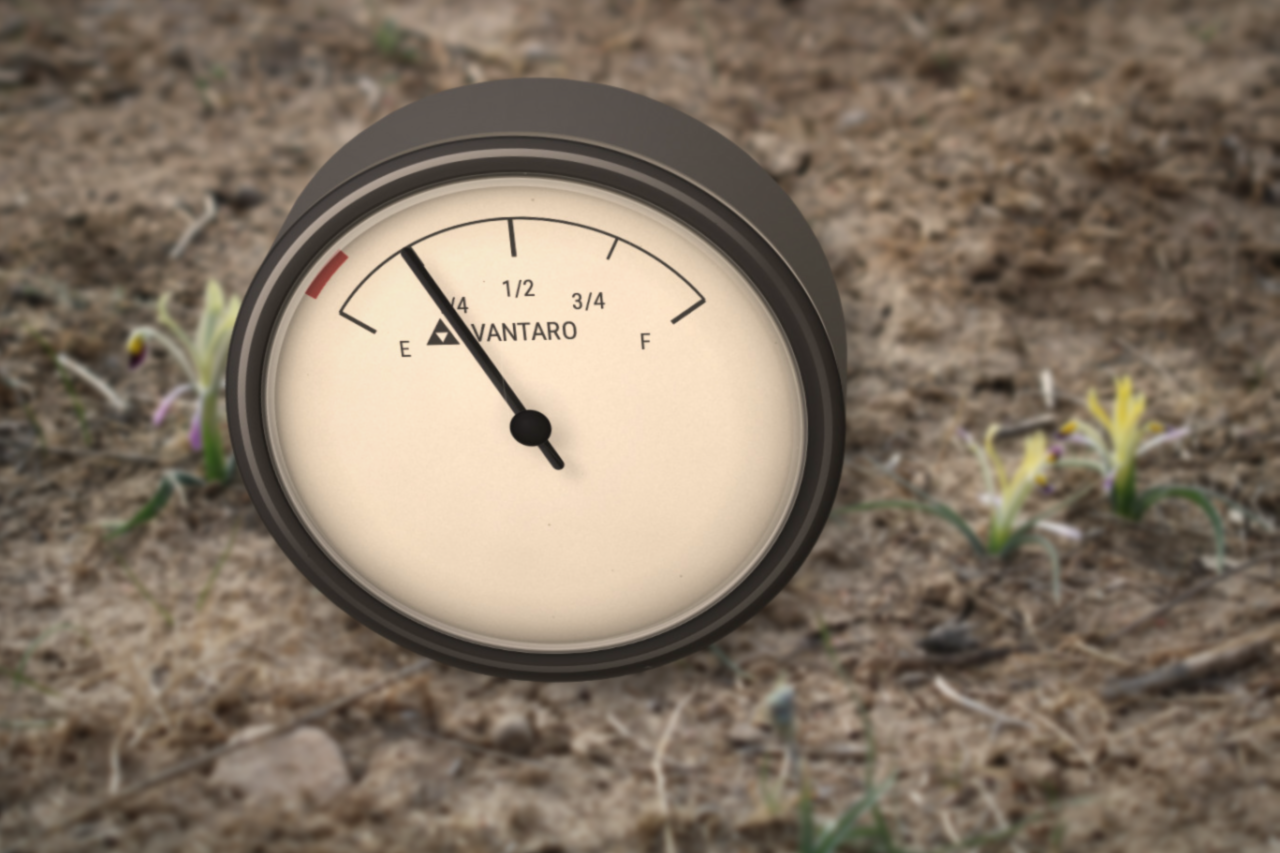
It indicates 0.25
